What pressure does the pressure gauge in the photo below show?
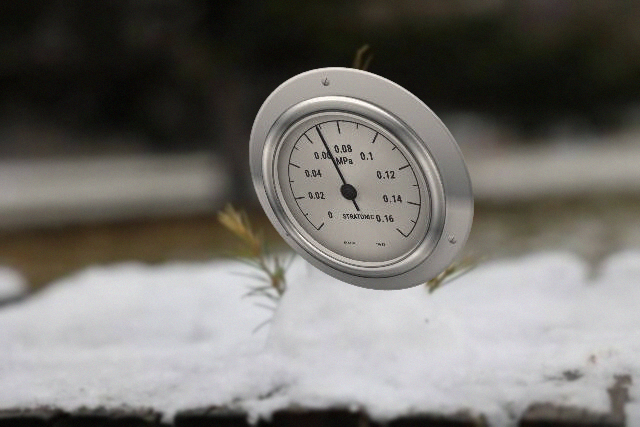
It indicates 0.07 MPa
